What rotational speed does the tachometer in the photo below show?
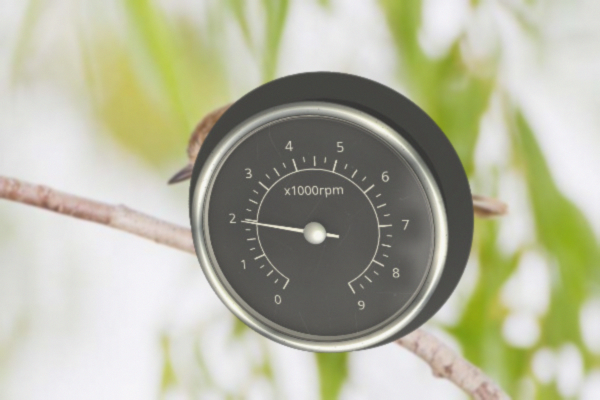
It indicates 2000 rpm
